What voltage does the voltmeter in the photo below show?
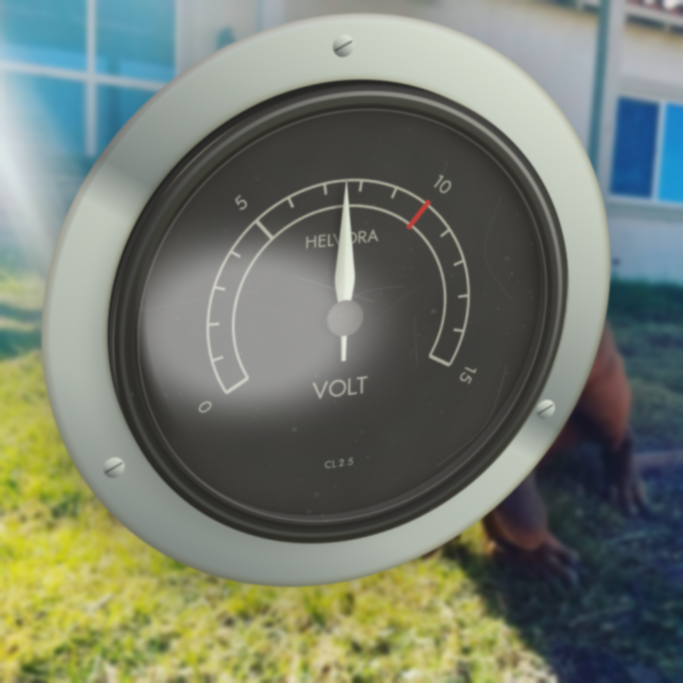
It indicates 7.5 V
